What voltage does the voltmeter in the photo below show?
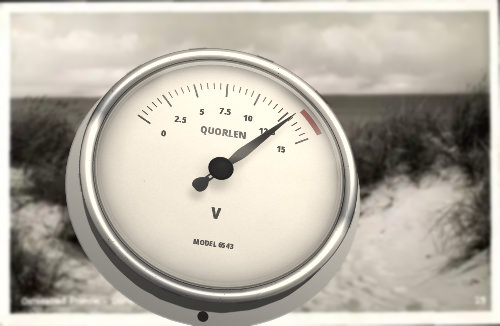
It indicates 13 V
